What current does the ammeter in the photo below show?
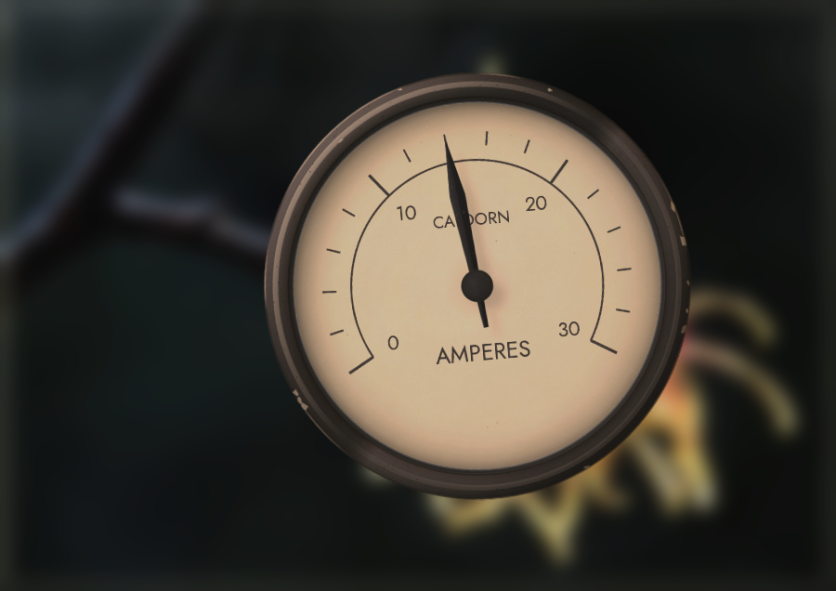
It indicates 14 A
